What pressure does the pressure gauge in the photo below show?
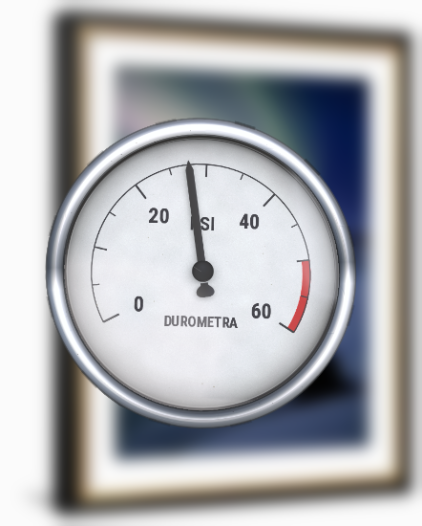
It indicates 27.5 psi
